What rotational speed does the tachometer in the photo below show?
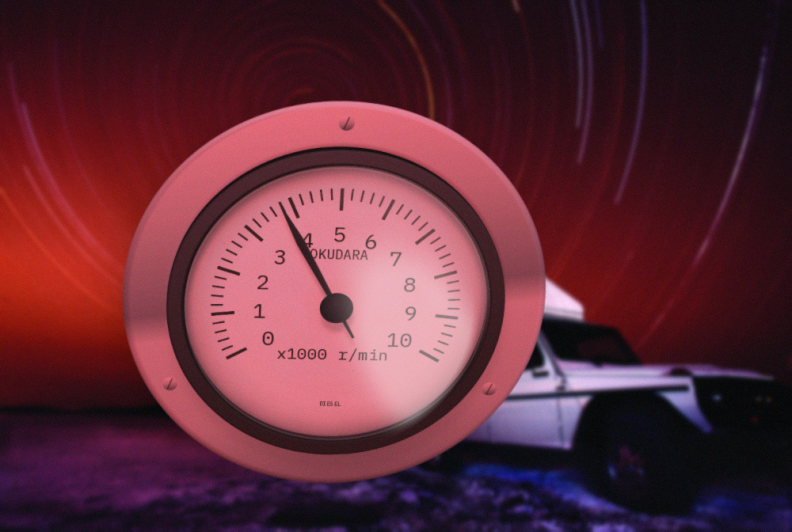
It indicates 3800 rpm
